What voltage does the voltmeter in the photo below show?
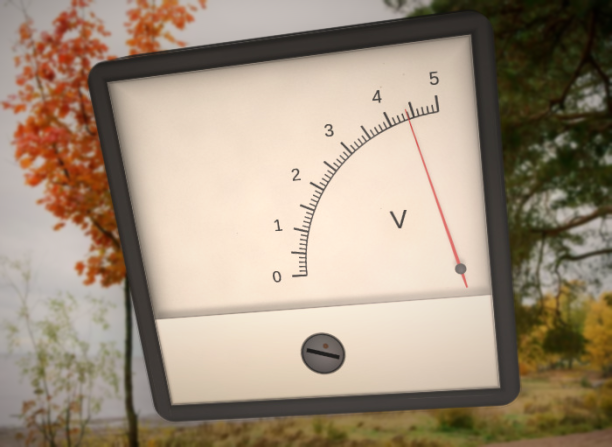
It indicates 4.4 V
